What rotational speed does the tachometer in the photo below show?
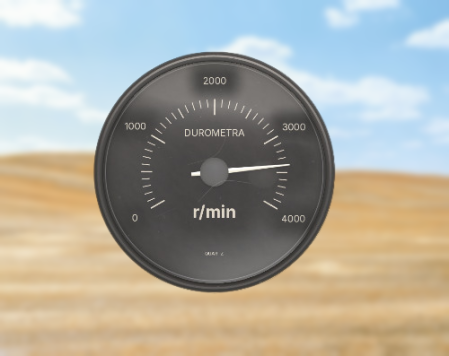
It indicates 3400 rpm
